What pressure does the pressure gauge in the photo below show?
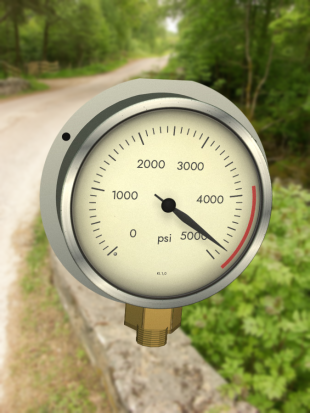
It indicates 4800 psi
